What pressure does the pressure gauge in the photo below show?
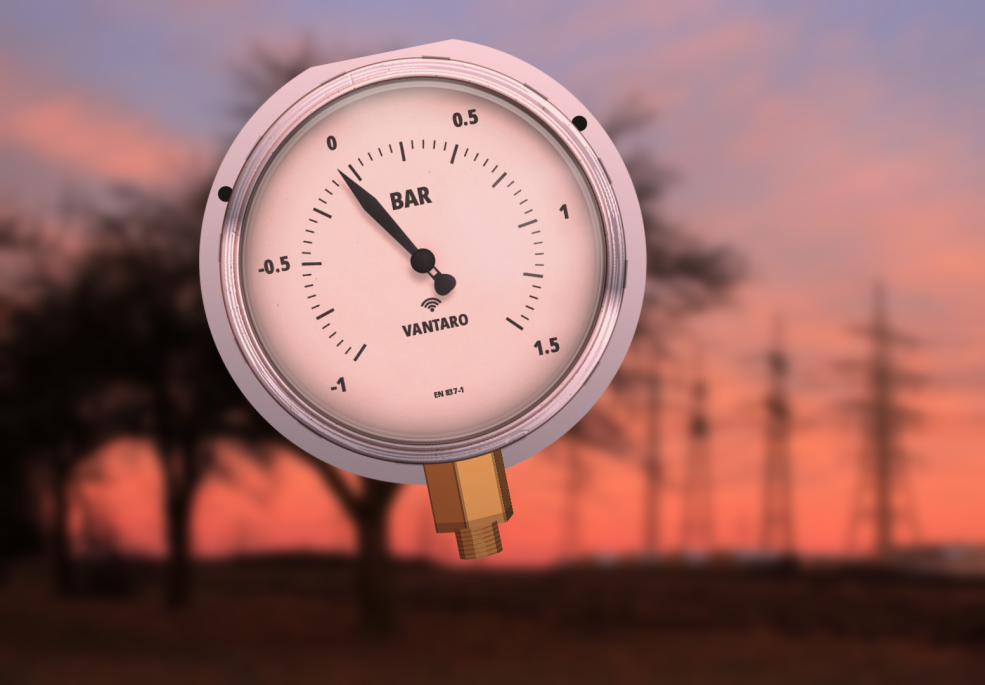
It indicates -0.05 bar
